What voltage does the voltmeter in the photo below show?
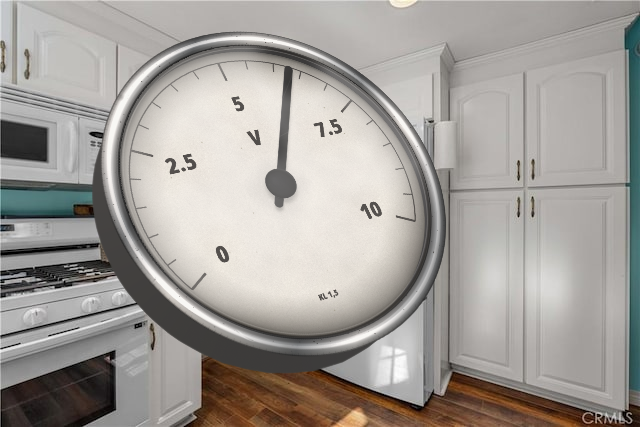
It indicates 6.25 V
